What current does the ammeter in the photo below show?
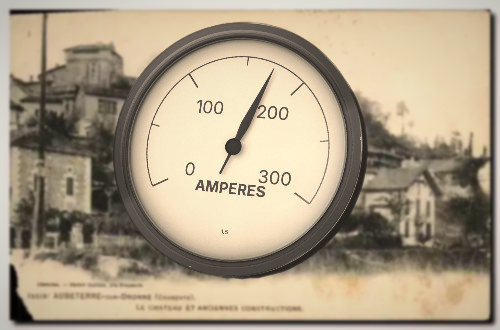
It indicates 175 A
